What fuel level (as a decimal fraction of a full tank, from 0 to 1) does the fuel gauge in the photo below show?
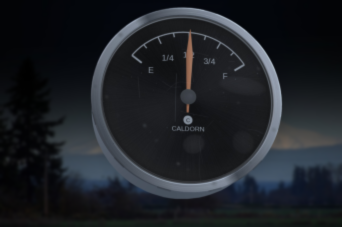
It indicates 0.5
